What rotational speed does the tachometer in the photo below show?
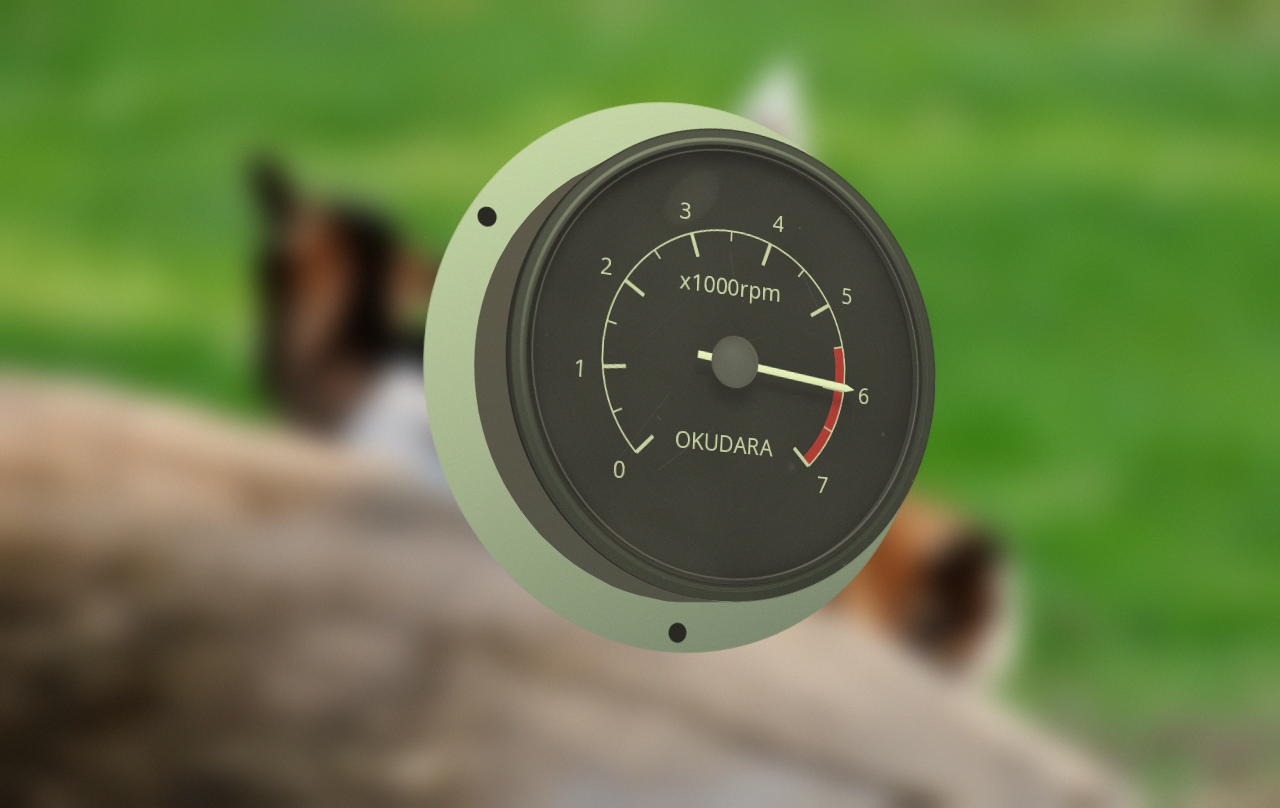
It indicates 6000 rpm
